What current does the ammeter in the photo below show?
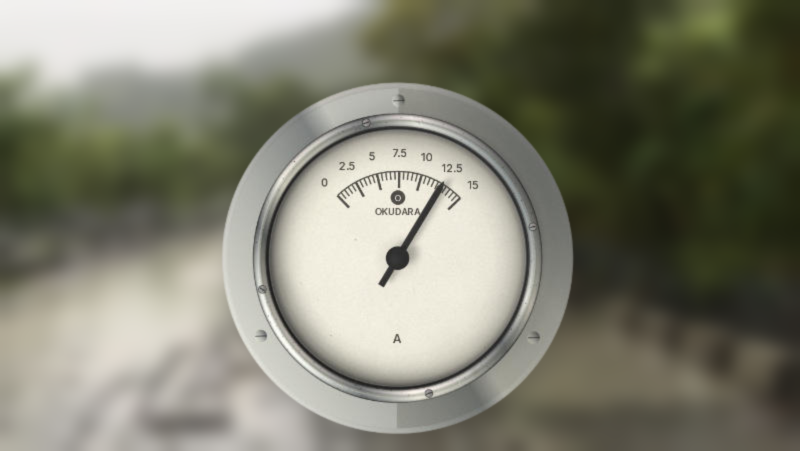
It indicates 12.5 A
